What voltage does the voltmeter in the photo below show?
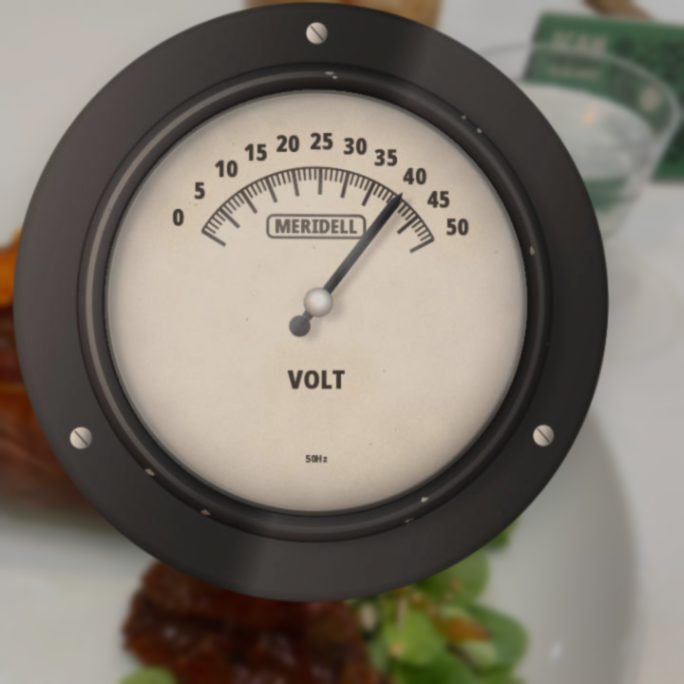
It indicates 40 V
